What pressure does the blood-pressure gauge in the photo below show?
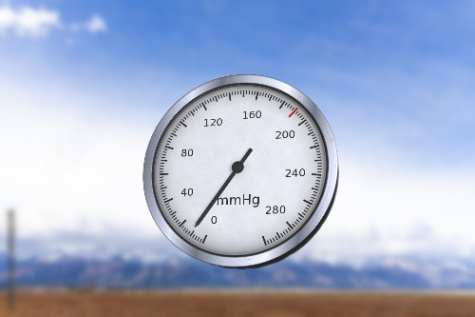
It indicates 10 mmHg
